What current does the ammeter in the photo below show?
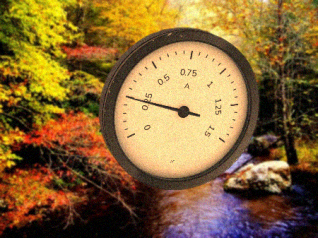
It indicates 0.25 A
